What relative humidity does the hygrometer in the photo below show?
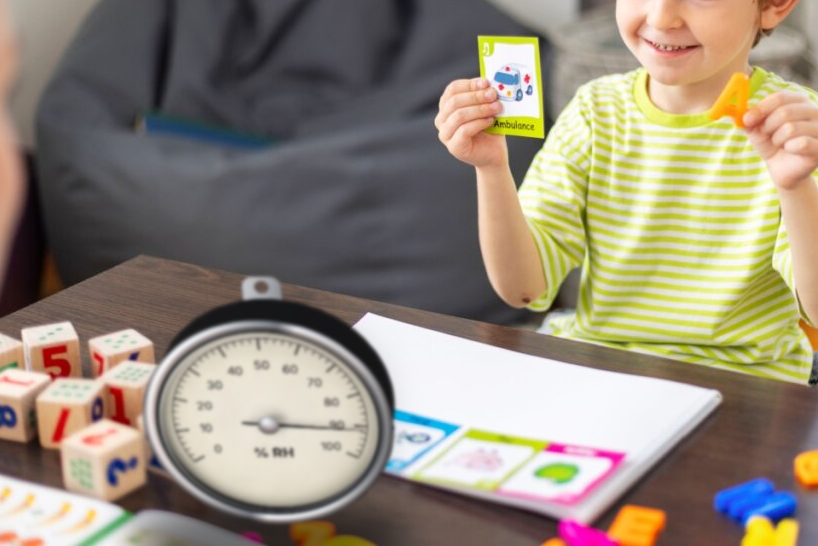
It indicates 90 %
